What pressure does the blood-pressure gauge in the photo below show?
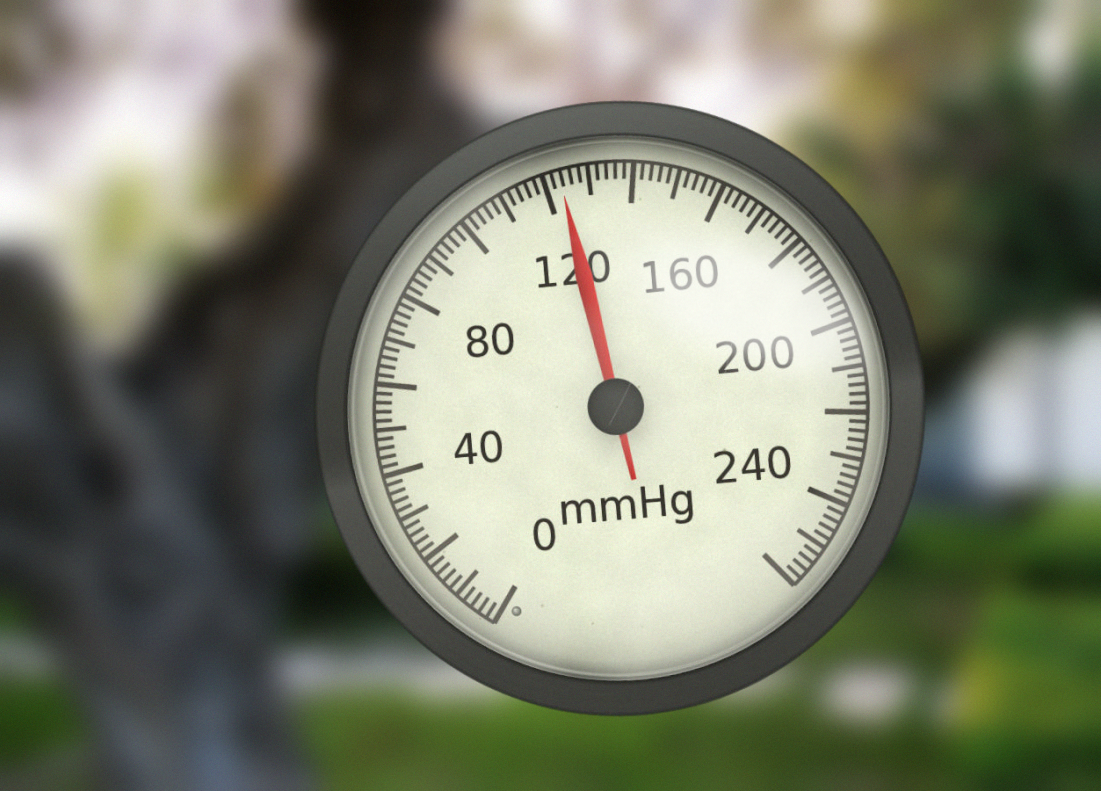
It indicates 124 mmHg
